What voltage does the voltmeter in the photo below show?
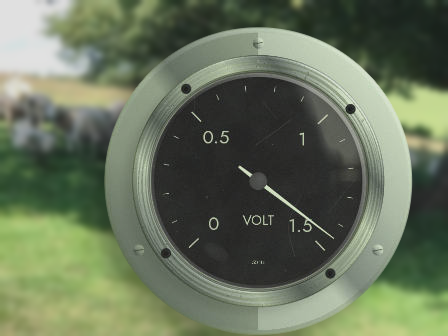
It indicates 1.45 V
